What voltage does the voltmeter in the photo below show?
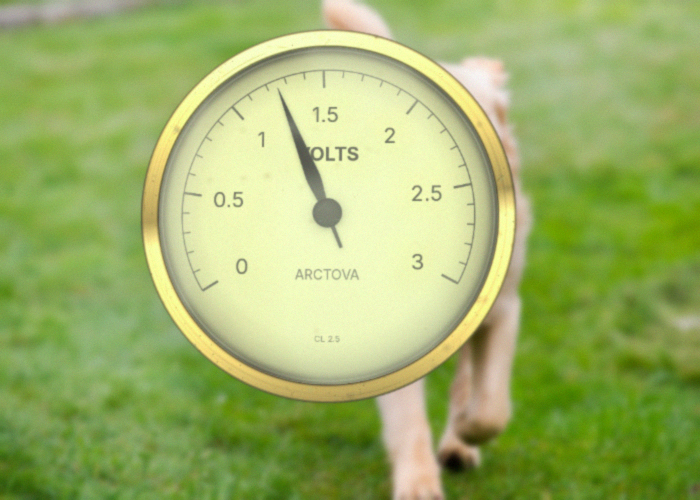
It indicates 1.25 V
